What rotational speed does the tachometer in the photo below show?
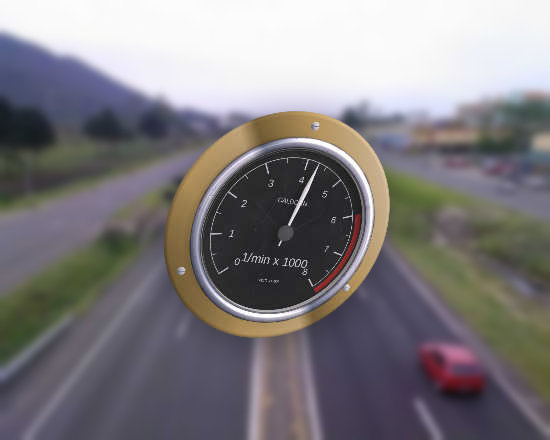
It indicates 4250 rpm
